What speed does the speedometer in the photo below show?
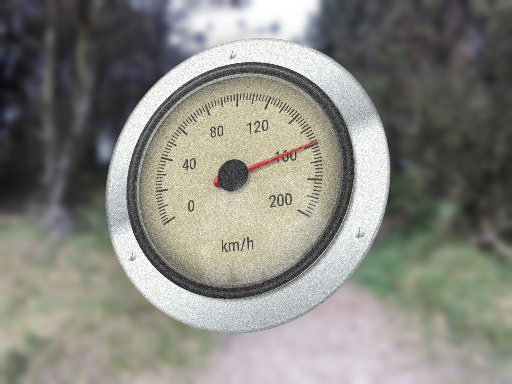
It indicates 160 km/h
